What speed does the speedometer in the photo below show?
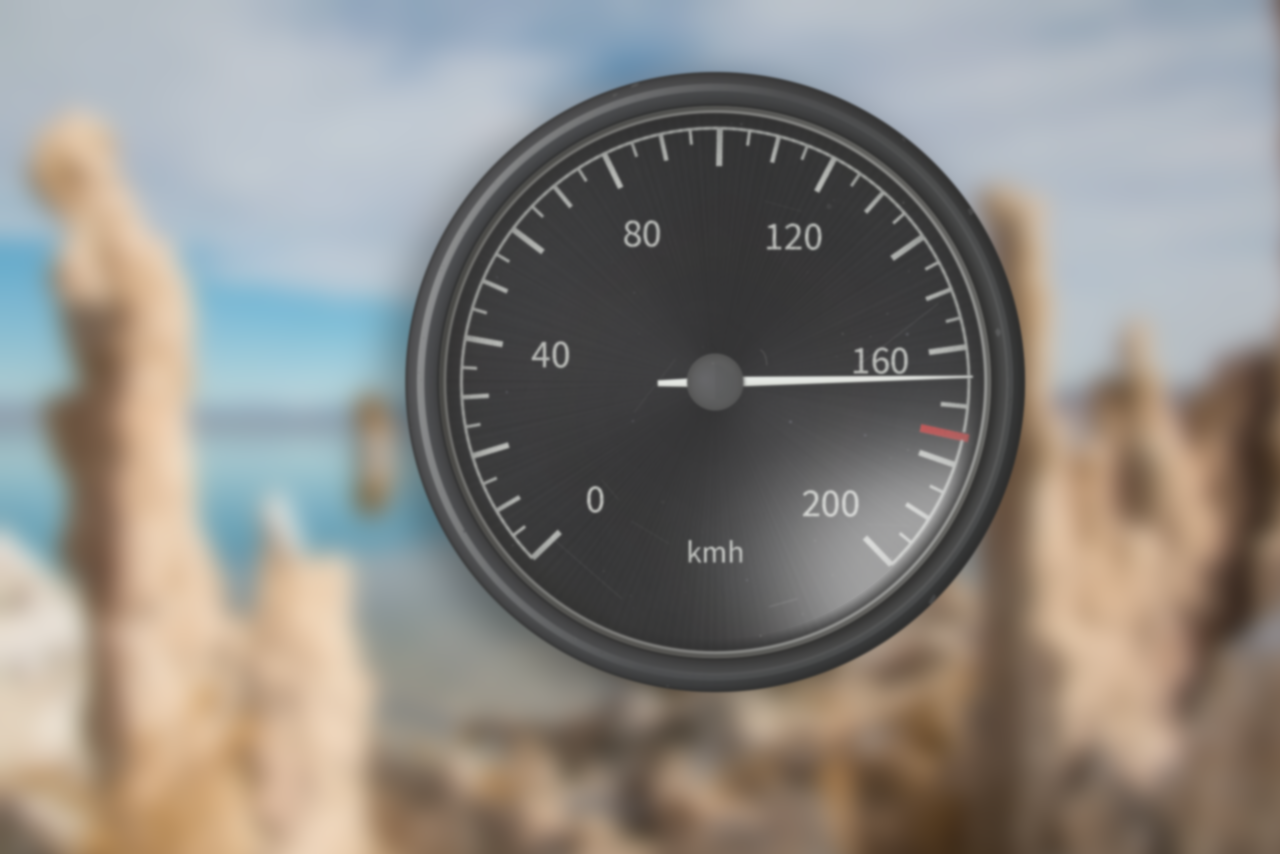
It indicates 165 km/h
